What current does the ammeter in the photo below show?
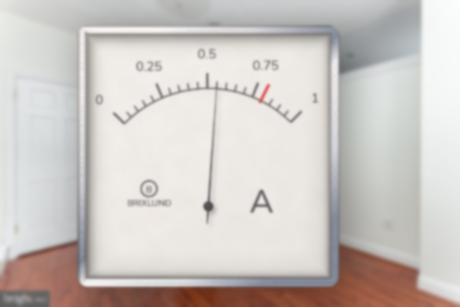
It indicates 0.55 A
